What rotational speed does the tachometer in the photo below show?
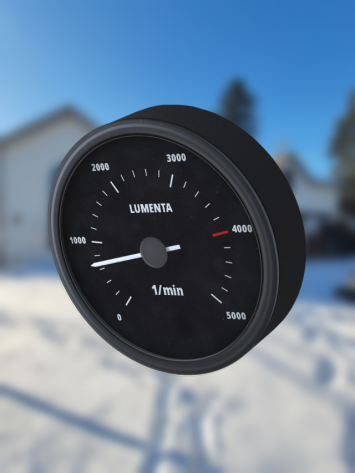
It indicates 700 rpm
